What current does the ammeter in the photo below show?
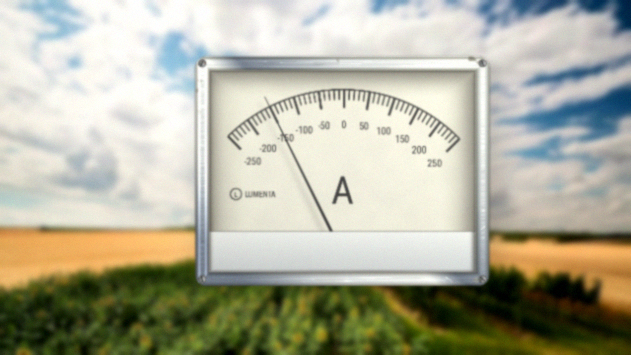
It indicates -150 A
